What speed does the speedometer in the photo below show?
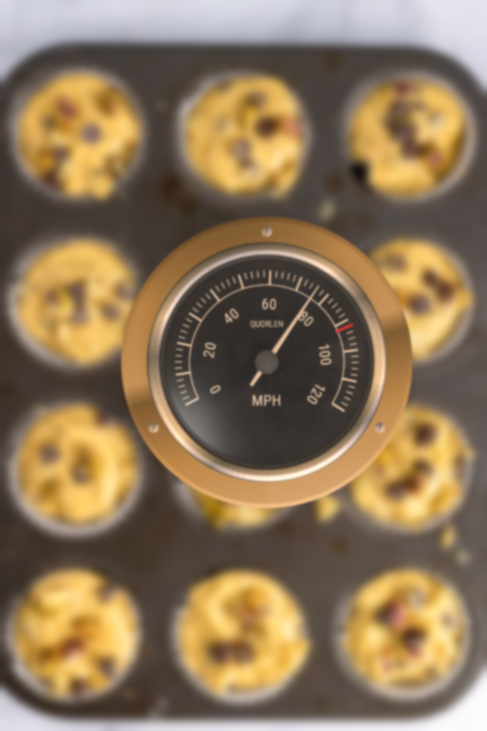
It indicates 76 mph
